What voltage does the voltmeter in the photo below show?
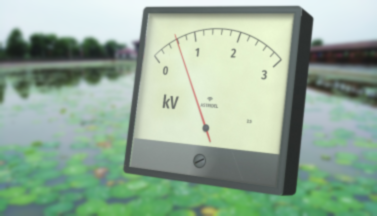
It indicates 0.6 kV
